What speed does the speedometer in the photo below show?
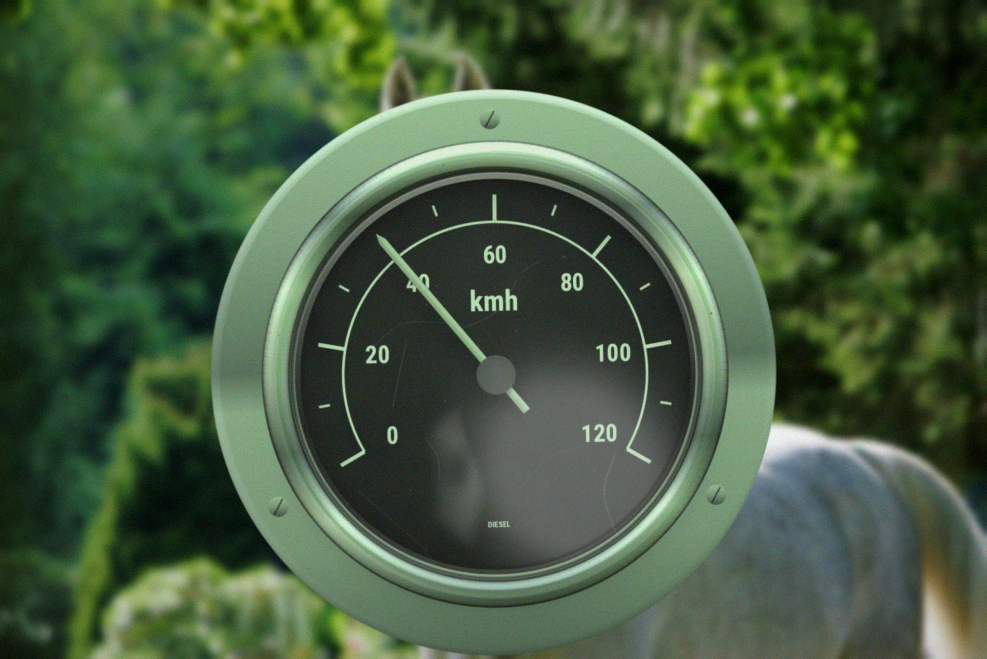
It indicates 40 km/h
